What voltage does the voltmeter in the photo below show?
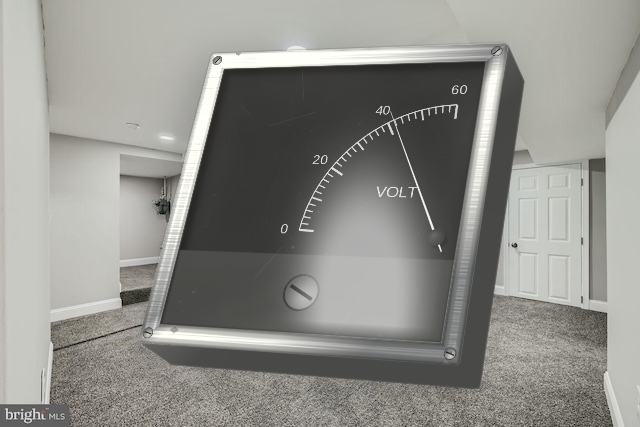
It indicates 42 V
